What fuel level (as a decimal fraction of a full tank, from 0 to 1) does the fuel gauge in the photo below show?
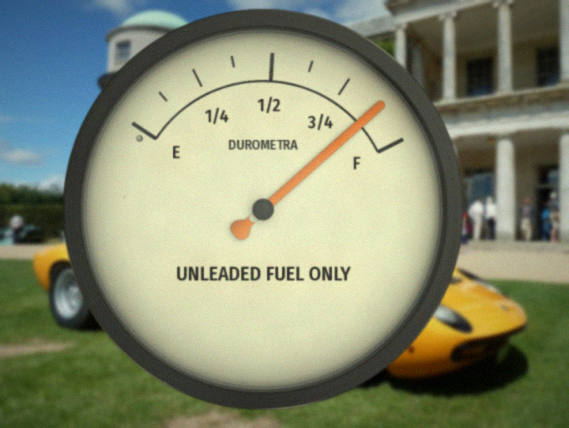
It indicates 0.875
